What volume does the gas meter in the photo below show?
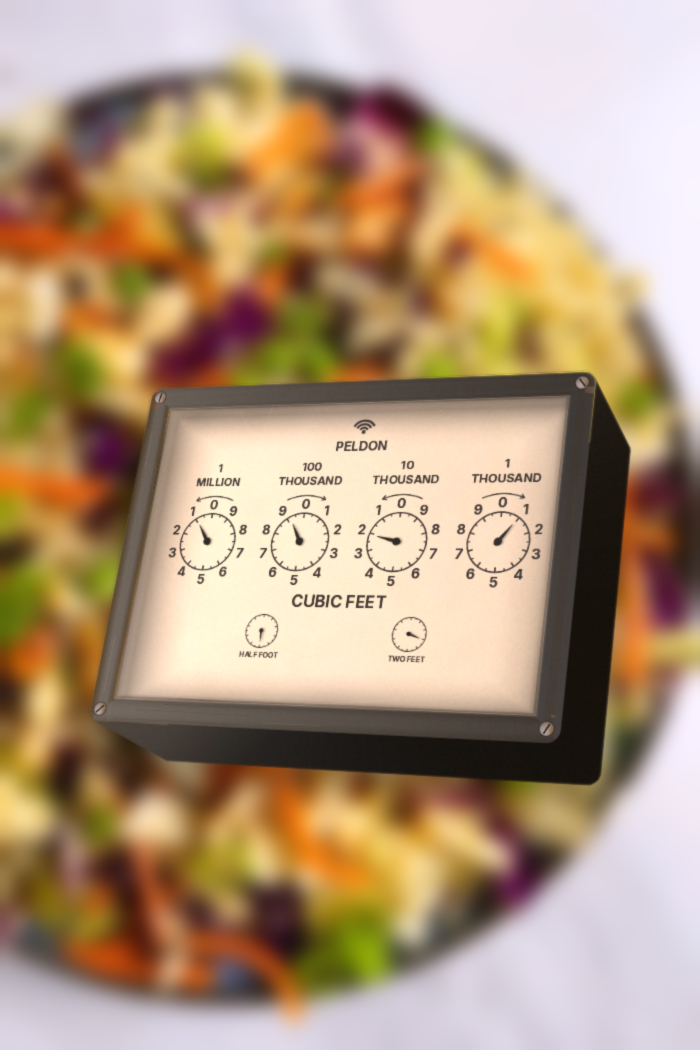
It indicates 92100 ft³
